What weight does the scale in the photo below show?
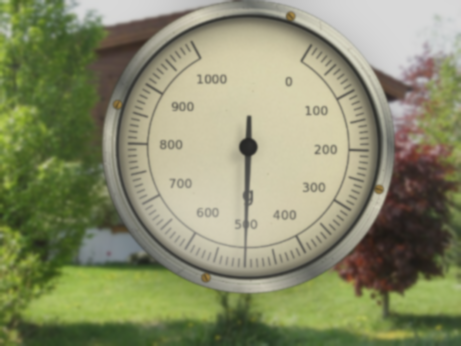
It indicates 500 g
